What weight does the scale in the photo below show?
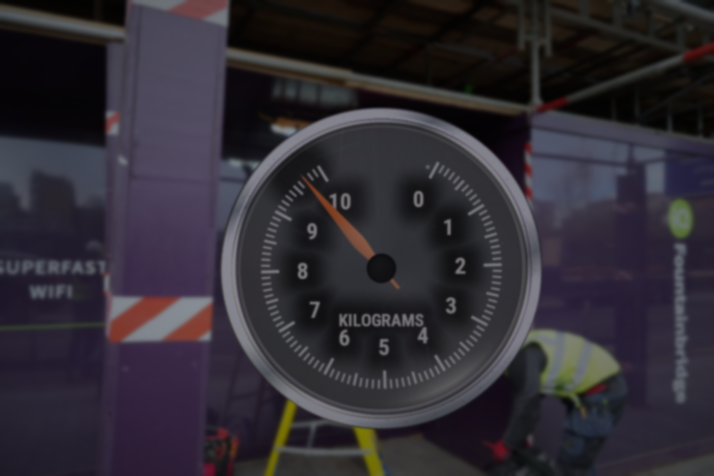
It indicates 9.7 kg
